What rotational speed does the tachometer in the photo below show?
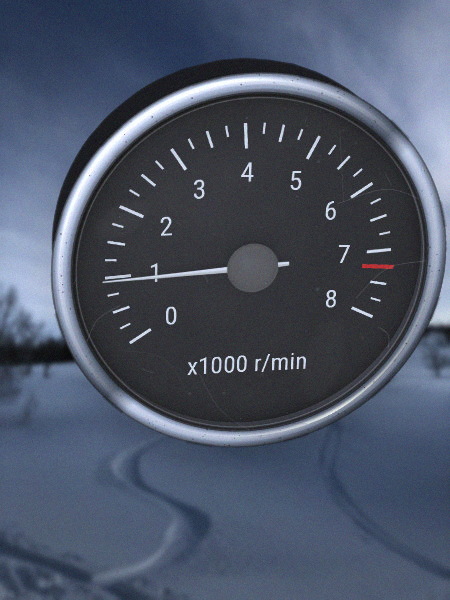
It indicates 1000 rpm
